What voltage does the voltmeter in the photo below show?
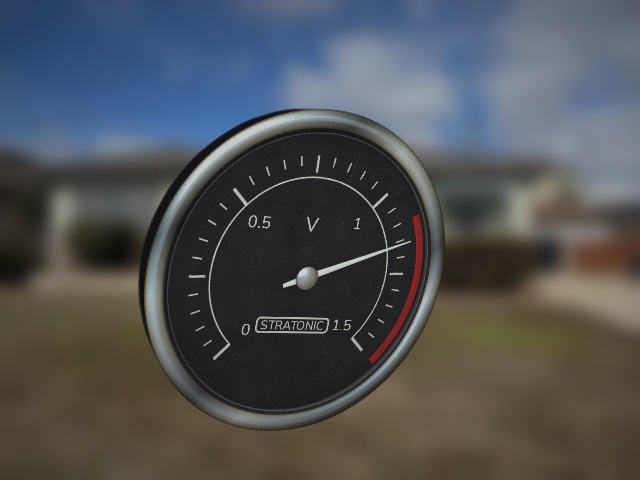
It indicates 1.15 V
